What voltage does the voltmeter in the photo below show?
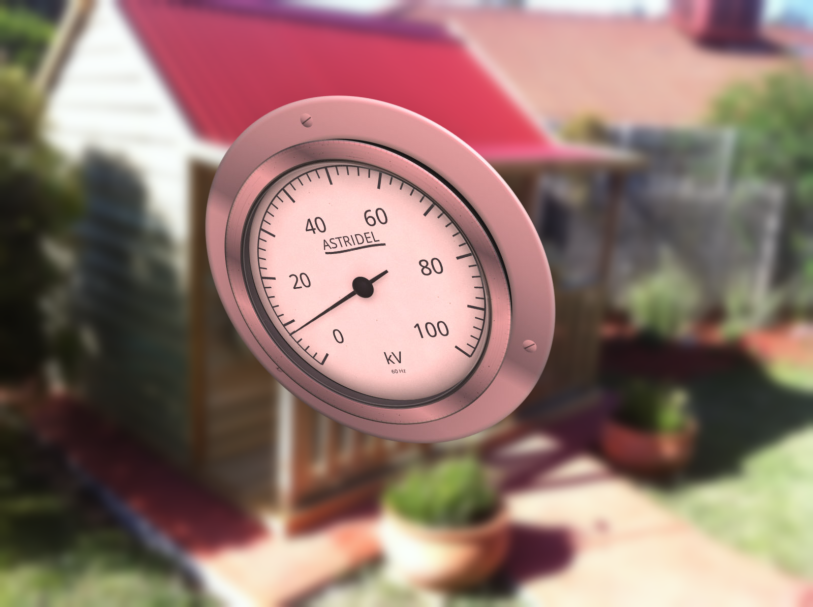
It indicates 8 kV
